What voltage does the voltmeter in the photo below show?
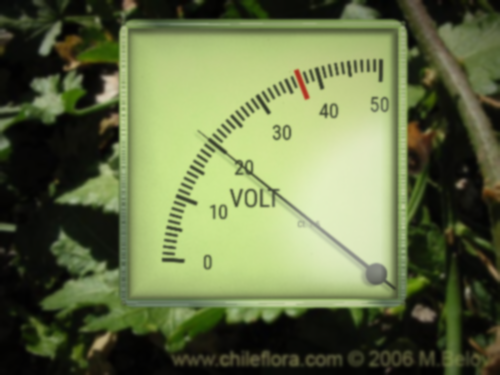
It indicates 20 V
